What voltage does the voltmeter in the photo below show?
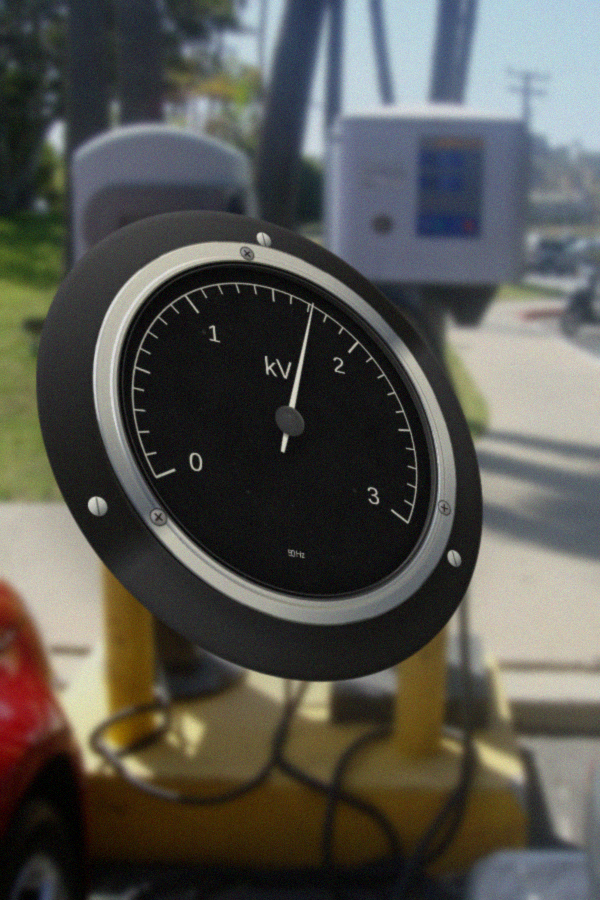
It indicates 1.7 kV
